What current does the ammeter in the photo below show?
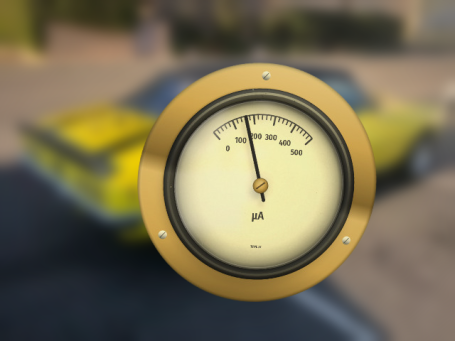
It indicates 160 µA
